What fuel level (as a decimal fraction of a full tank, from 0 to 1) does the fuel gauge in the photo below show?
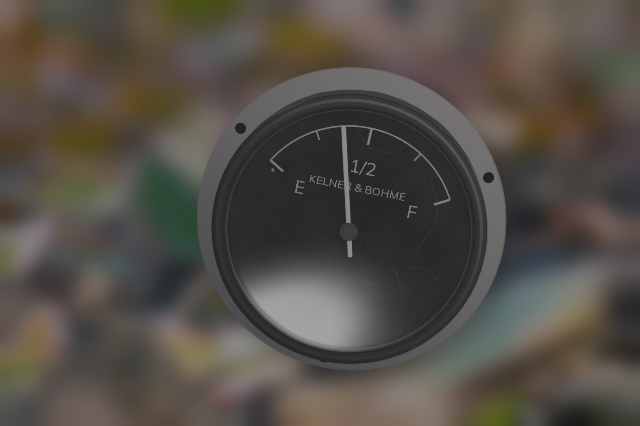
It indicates 0.375
